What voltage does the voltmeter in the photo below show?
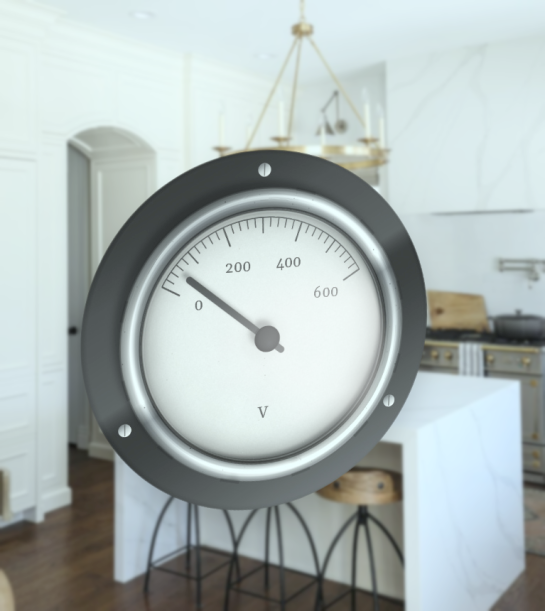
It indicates 50 V
